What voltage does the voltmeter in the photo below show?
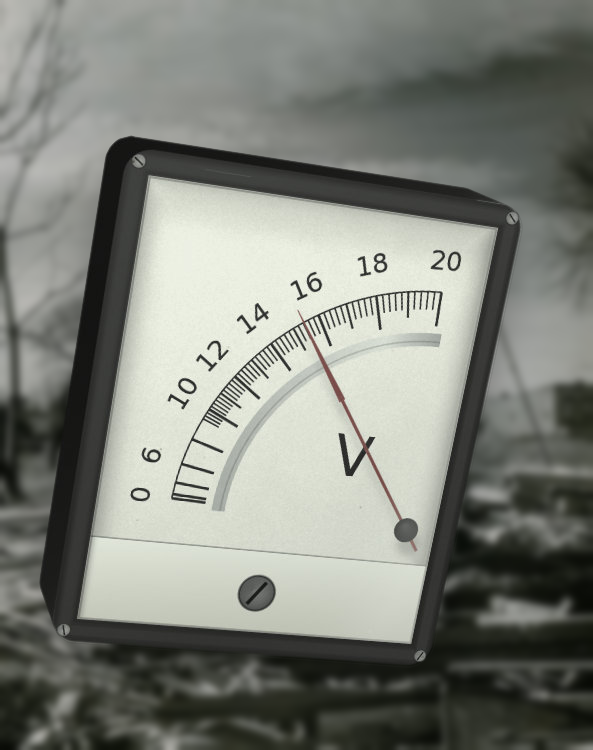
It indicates 15.4 V
